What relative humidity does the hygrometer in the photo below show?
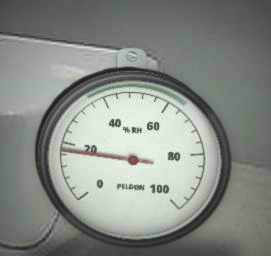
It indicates 18 %
